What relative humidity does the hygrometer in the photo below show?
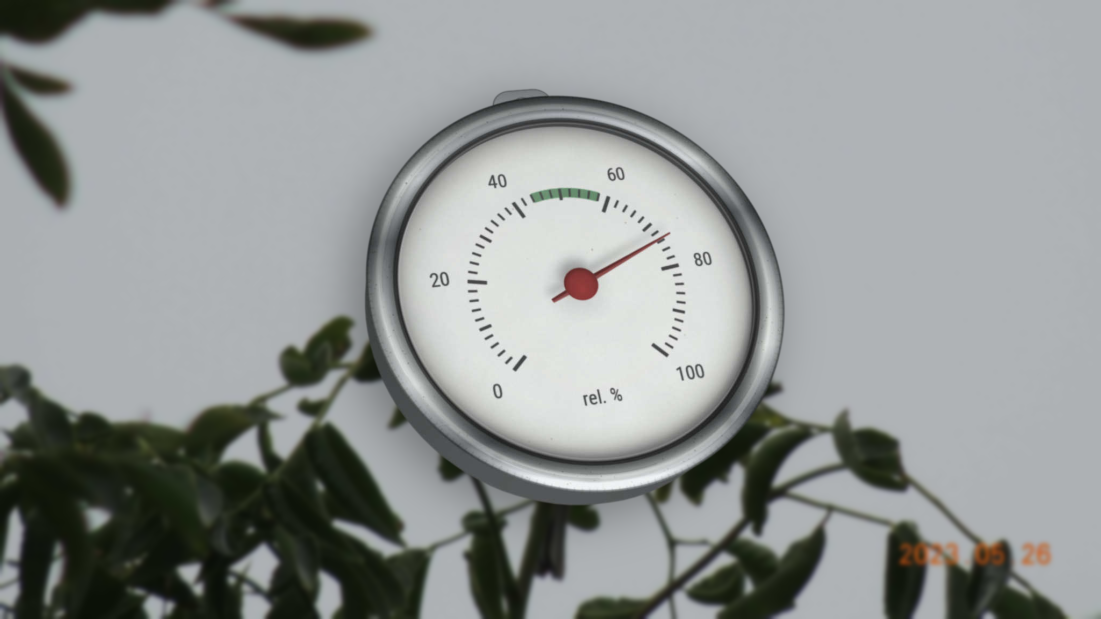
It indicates 74 %
